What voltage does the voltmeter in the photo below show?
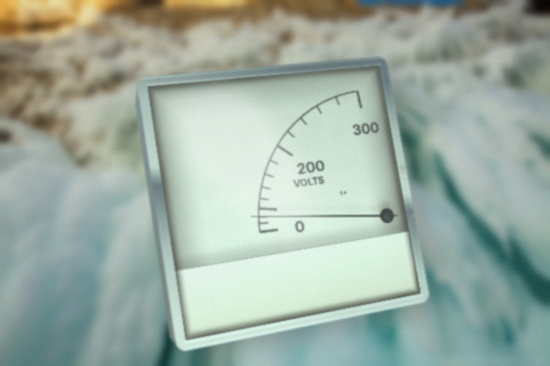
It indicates 80 V
